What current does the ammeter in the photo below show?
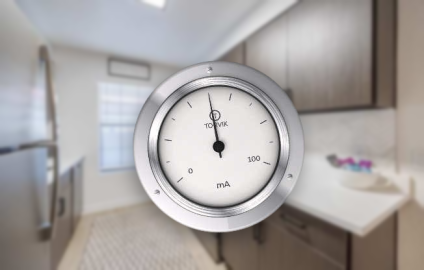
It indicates 50 mA
